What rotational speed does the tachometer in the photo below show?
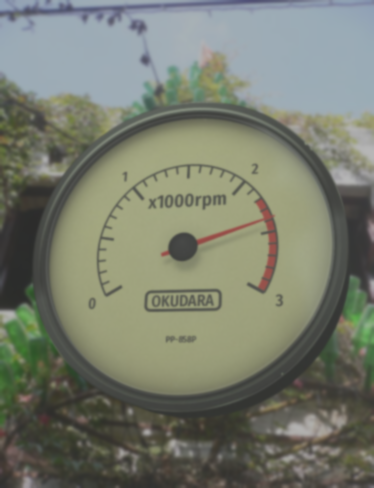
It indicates 2400 rpm
